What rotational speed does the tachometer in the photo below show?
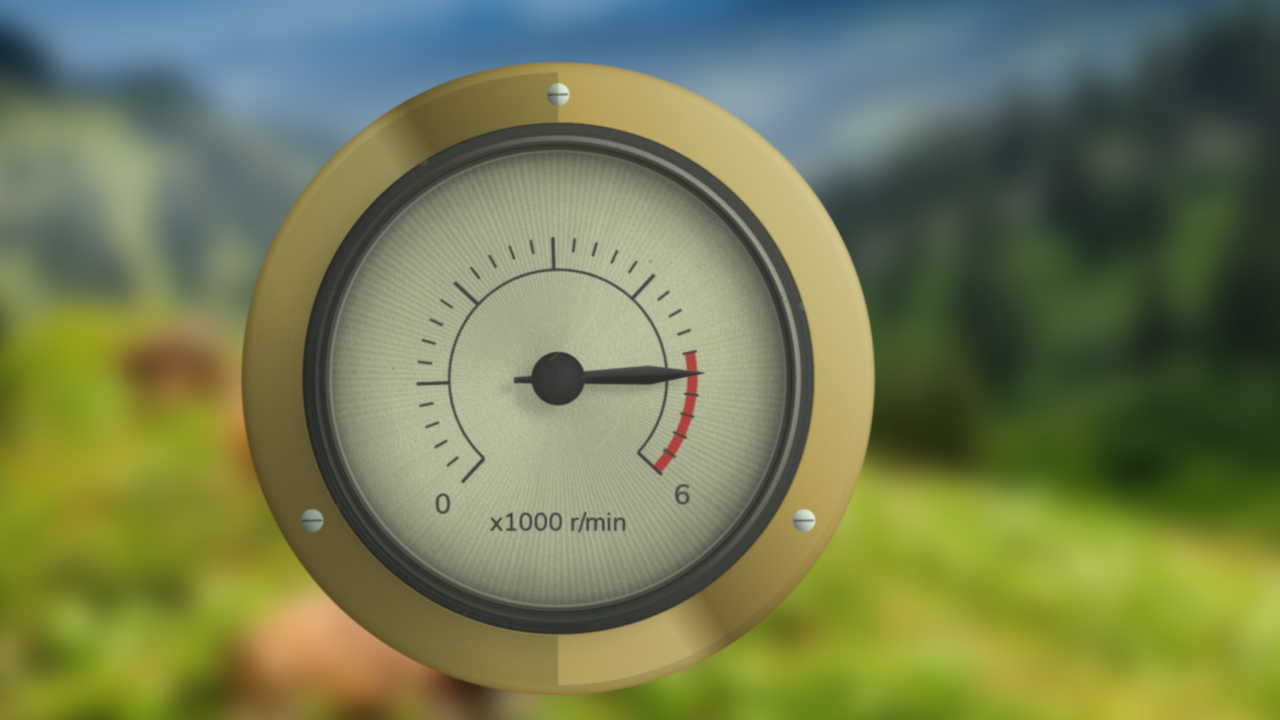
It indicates 5000 rpm
